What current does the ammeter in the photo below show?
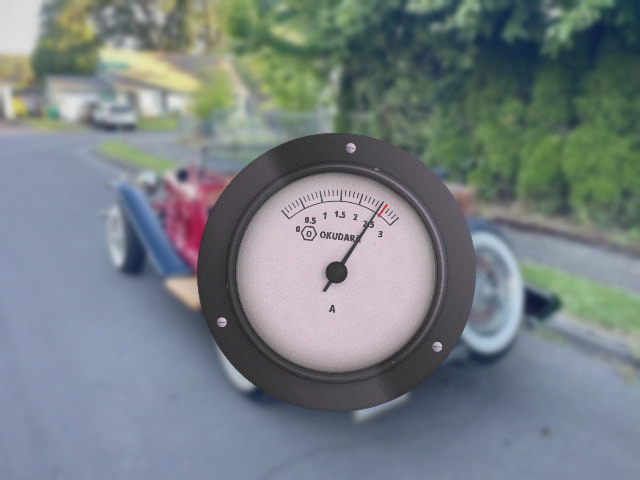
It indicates 2.5 A
